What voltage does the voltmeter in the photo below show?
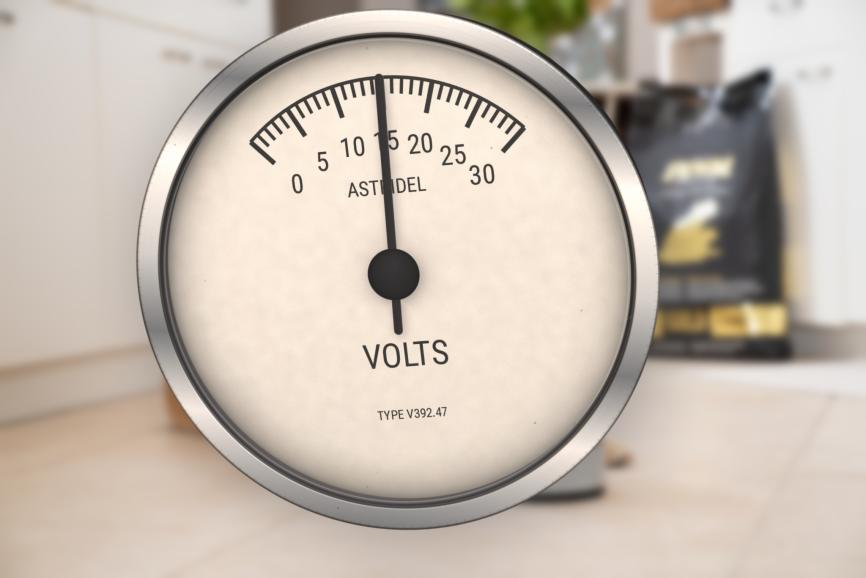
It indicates 15 V
